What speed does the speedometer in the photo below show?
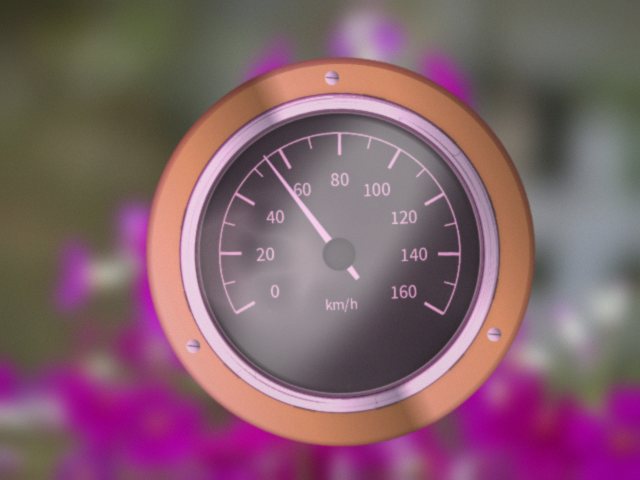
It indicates 55 km/h
